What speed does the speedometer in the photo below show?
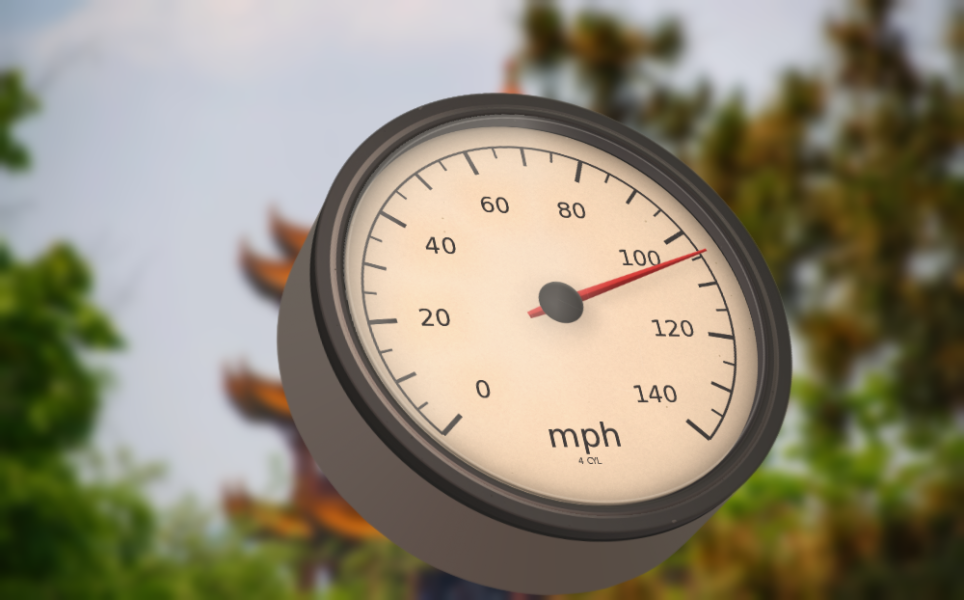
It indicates 105 mph
